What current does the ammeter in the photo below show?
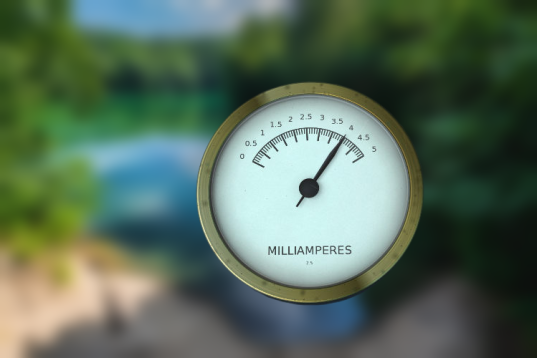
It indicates 4 mA
